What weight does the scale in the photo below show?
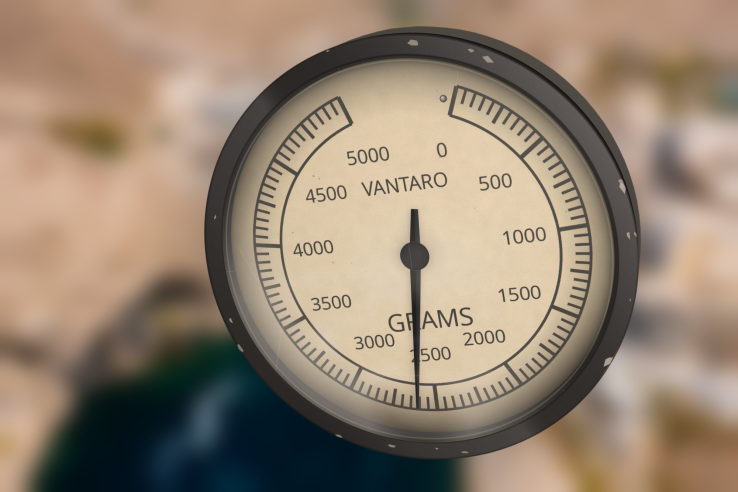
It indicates 2600 g
